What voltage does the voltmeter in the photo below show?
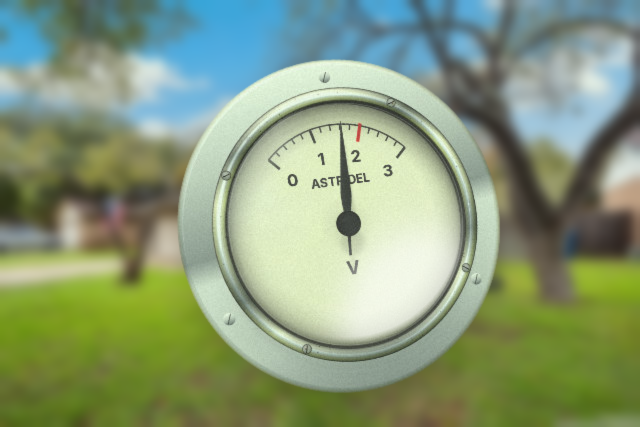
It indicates 1.6 V
